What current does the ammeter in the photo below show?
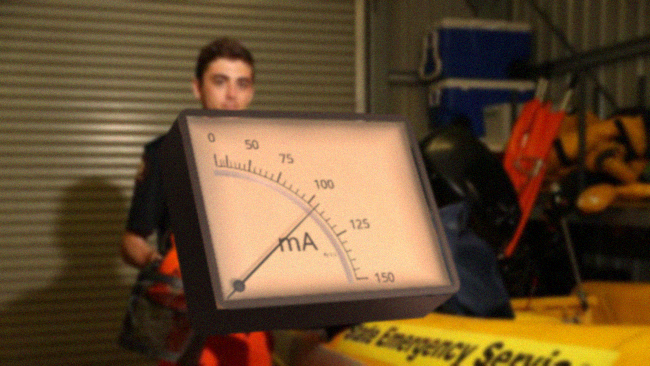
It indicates 105 mA
